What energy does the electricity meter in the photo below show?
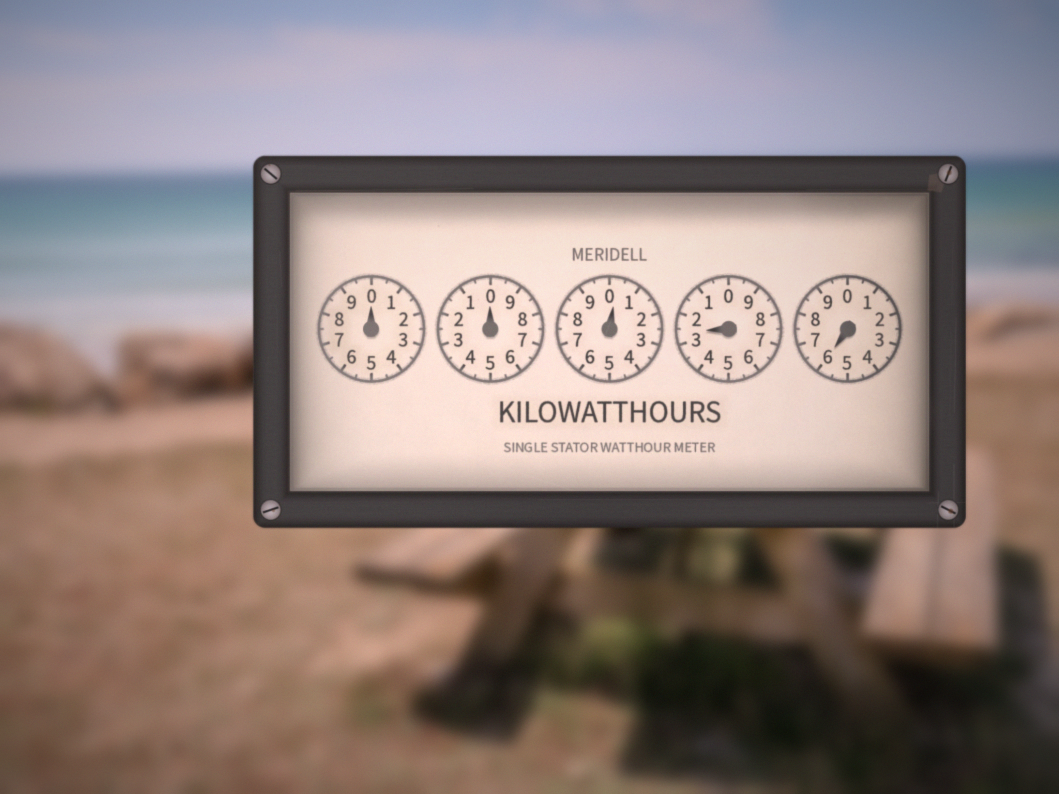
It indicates 26 kWh
